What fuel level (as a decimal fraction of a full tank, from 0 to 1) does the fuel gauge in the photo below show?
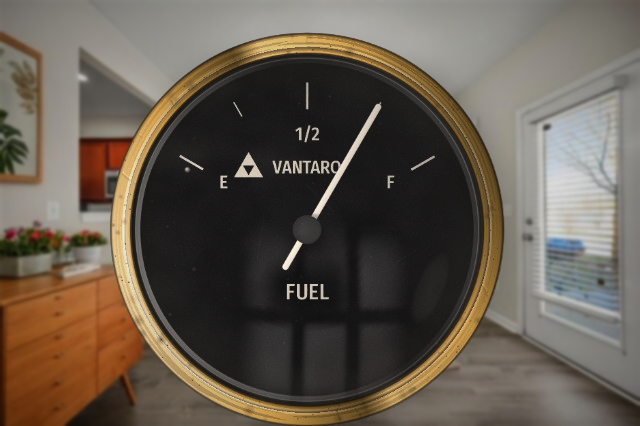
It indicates 0.75
